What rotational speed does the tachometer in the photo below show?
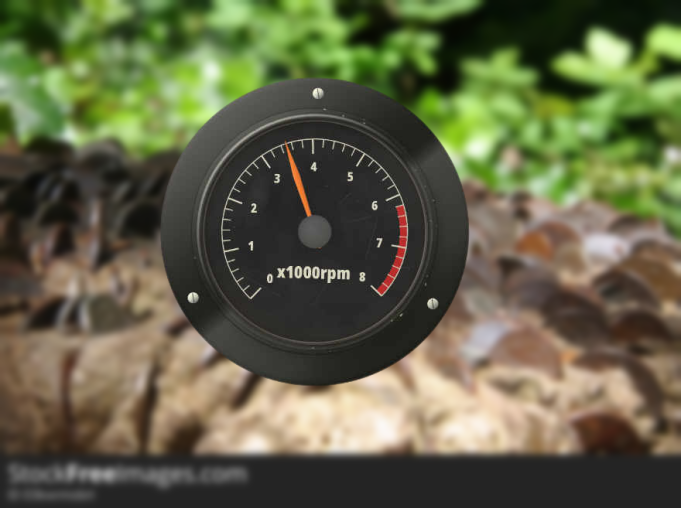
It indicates 3500 rpm
